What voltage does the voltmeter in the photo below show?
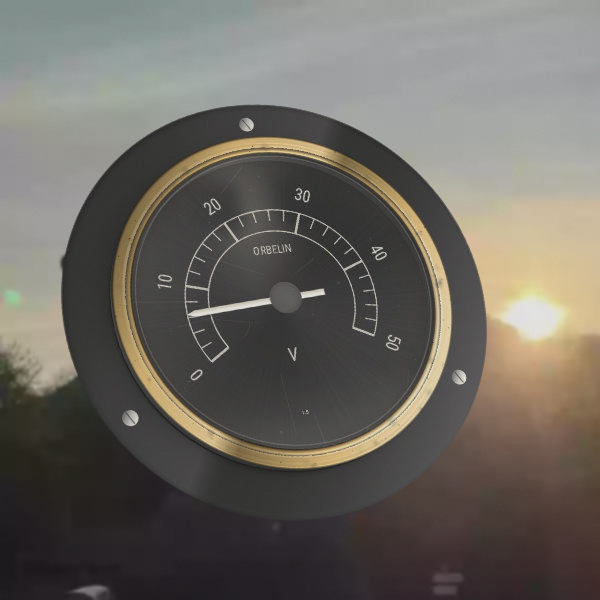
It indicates 6 V
